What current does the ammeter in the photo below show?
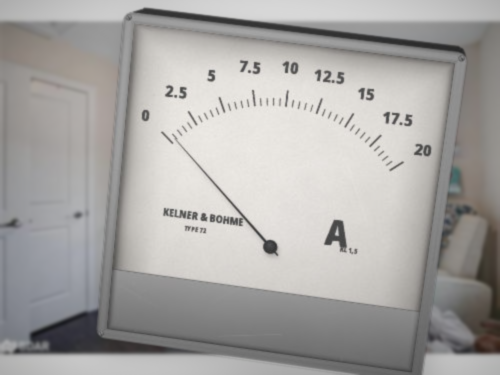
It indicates 0.5 A
